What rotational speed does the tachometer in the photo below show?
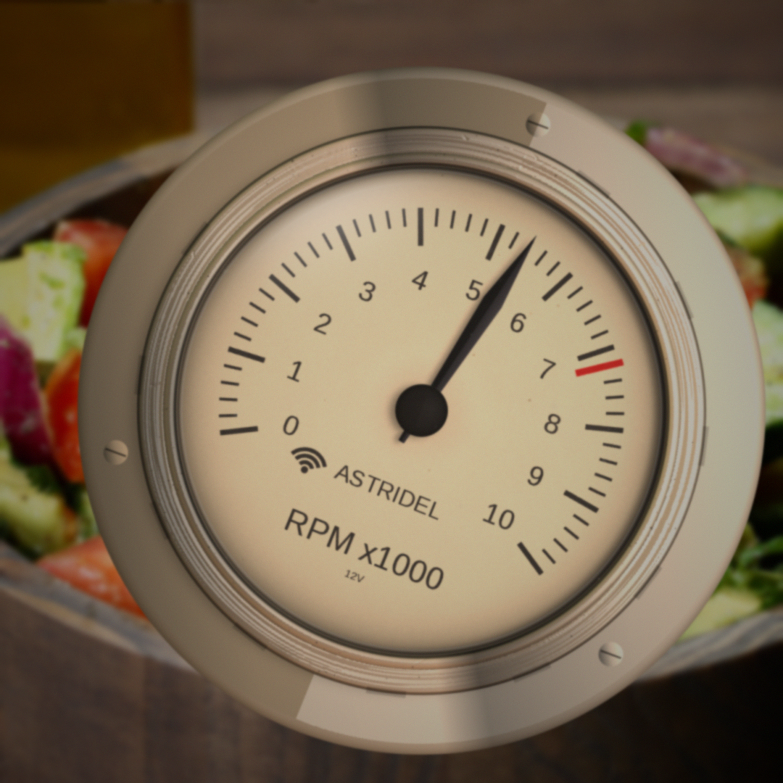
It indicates 5400 rpm
